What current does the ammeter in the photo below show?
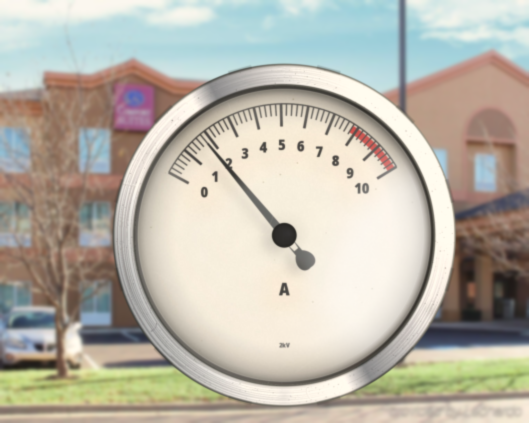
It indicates 1.8 A
